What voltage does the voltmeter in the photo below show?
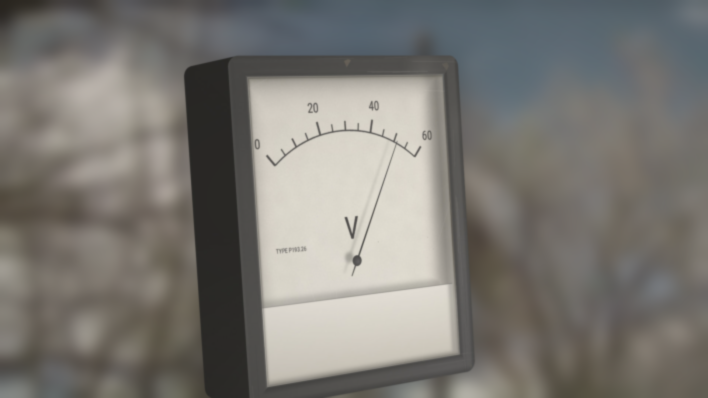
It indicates 50 V
